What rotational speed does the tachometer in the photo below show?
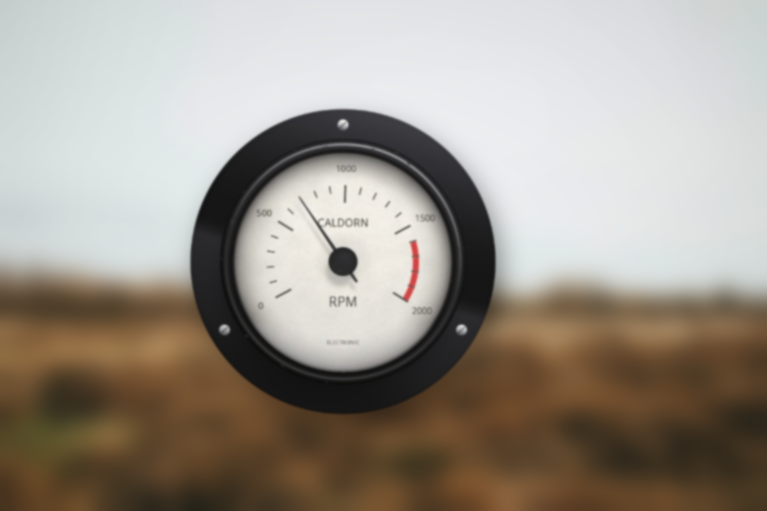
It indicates 700 rpm
